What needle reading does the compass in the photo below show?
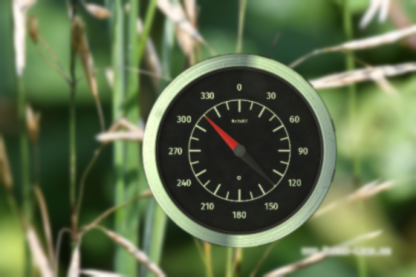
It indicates 315 °
